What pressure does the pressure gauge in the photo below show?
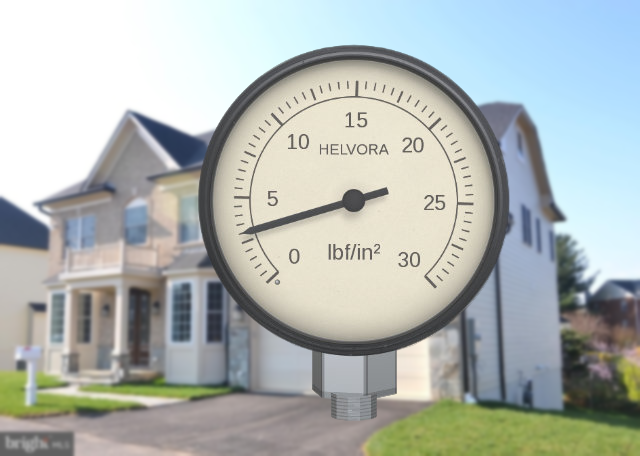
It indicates 3 psi
